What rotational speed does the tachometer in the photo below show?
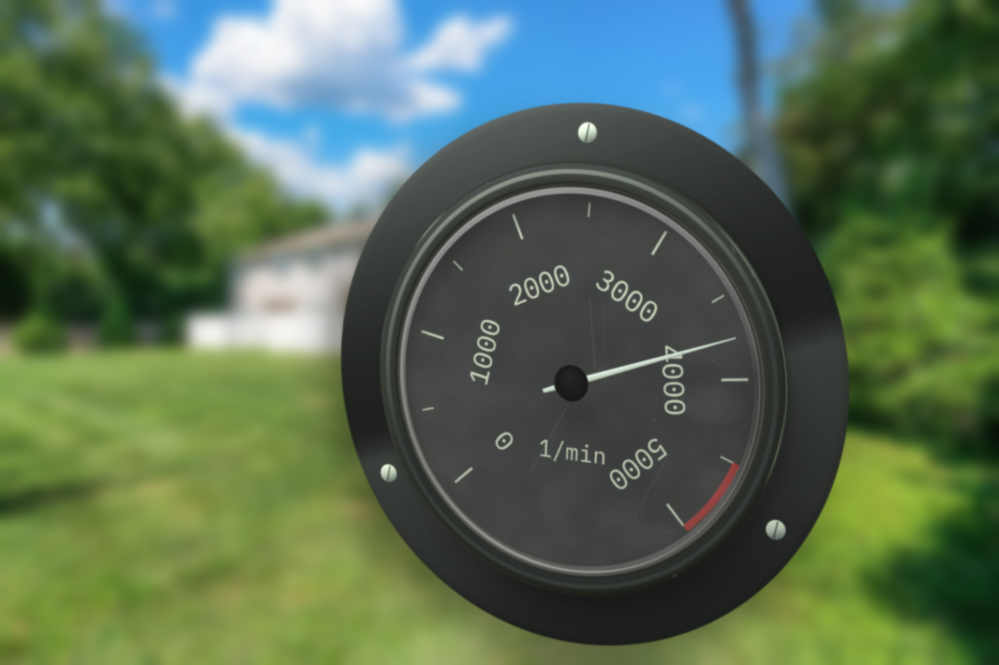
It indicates 3750 rpm
